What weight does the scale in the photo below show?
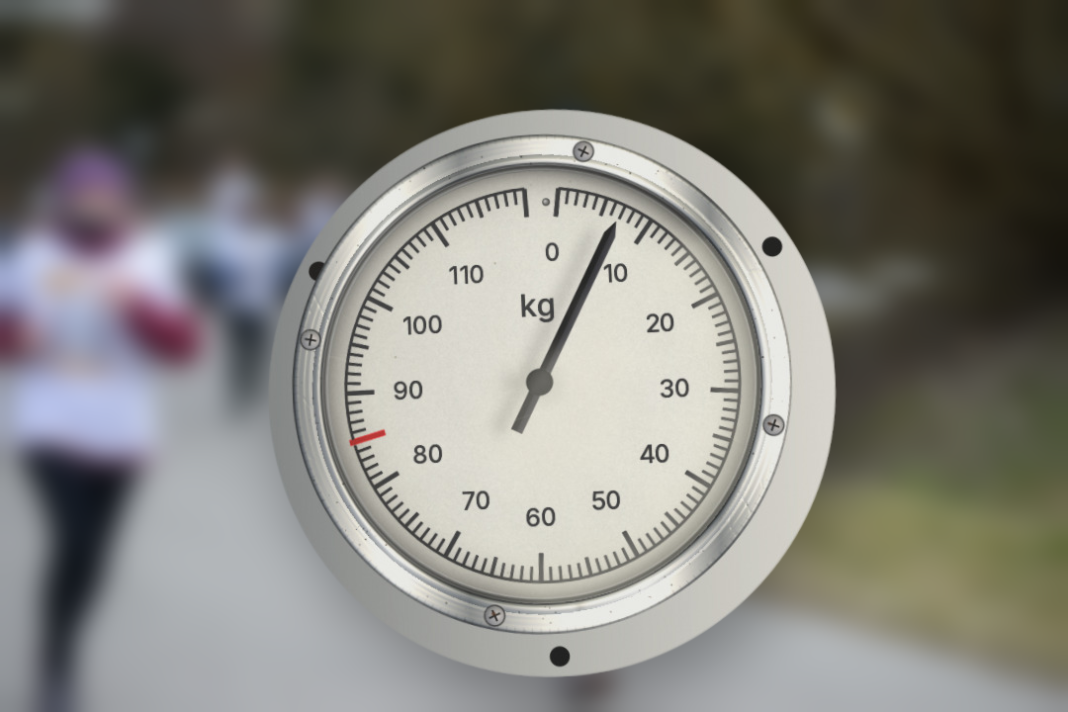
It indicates 7 kg
